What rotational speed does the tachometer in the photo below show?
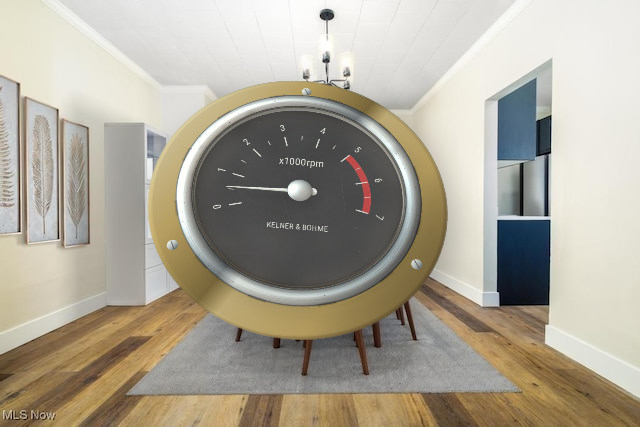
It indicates 500 rpm
